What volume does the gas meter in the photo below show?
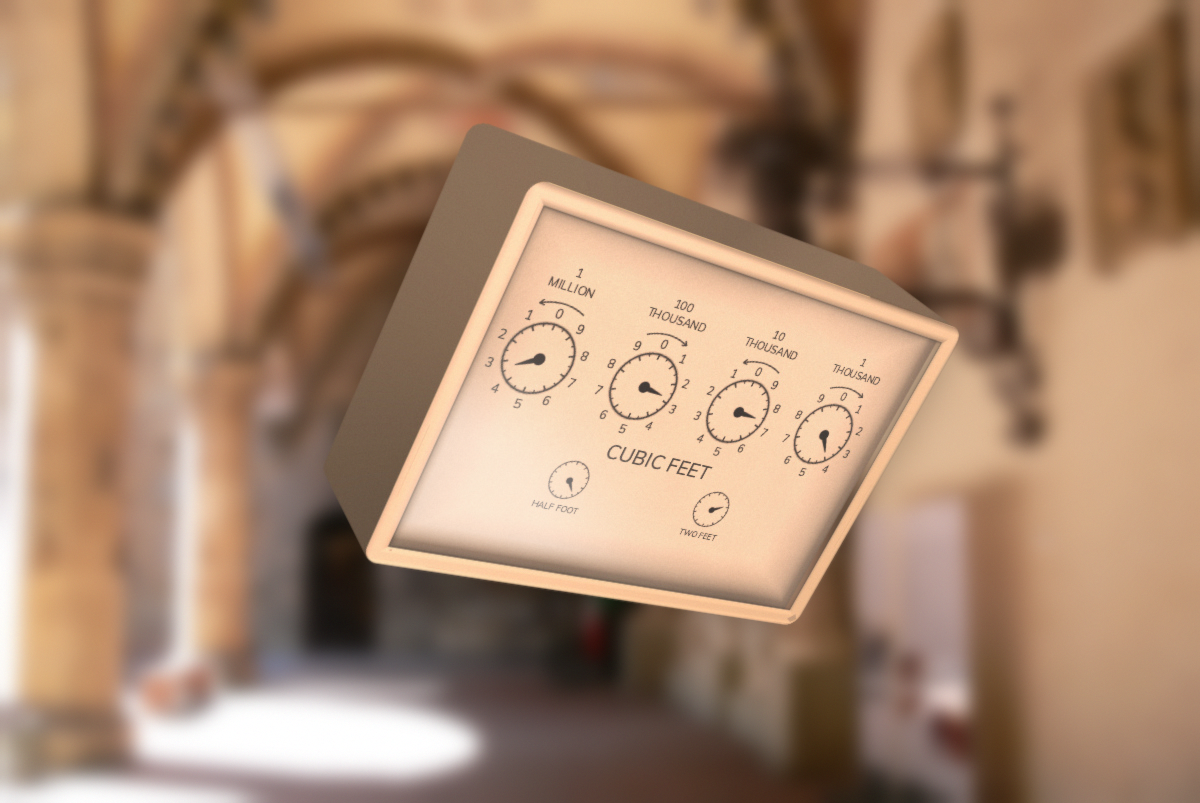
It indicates 327400 ft³
